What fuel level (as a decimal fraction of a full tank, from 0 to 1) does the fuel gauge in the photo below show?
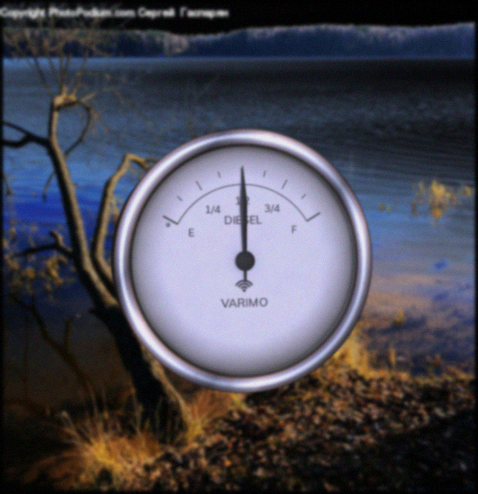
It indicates 0.5
